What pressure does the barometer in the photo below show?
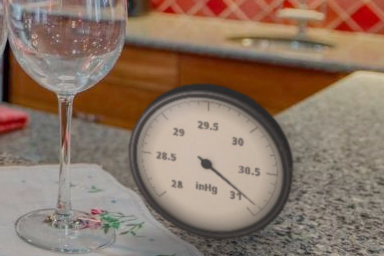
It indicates 30.9 inHg
